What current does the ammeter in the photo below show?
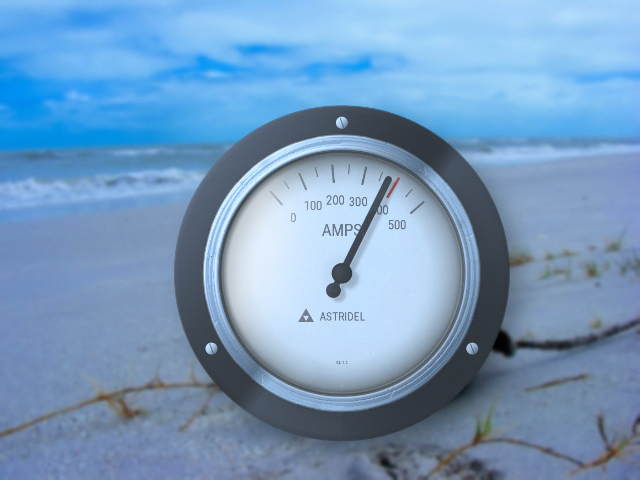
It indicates 375 A
